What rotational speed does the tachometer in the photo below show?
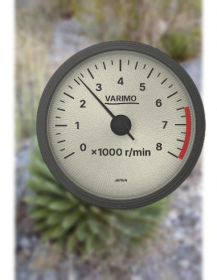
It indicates 2625 rpm
